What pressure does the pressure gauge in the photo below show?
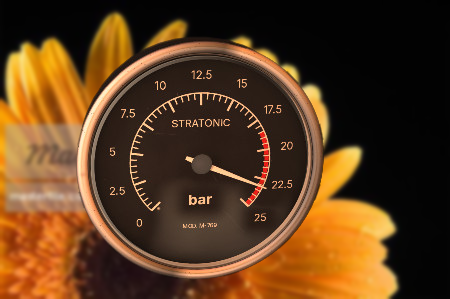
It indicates 23 bar
